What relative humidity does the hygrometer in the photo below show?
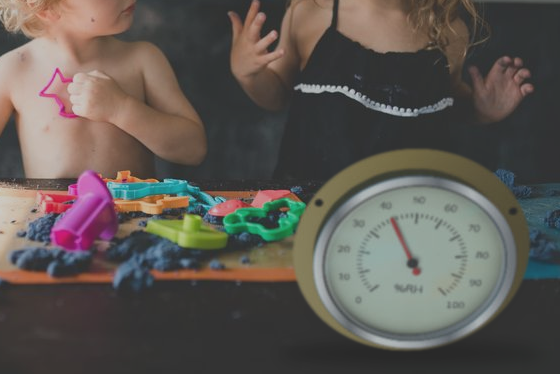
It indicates 40 %
